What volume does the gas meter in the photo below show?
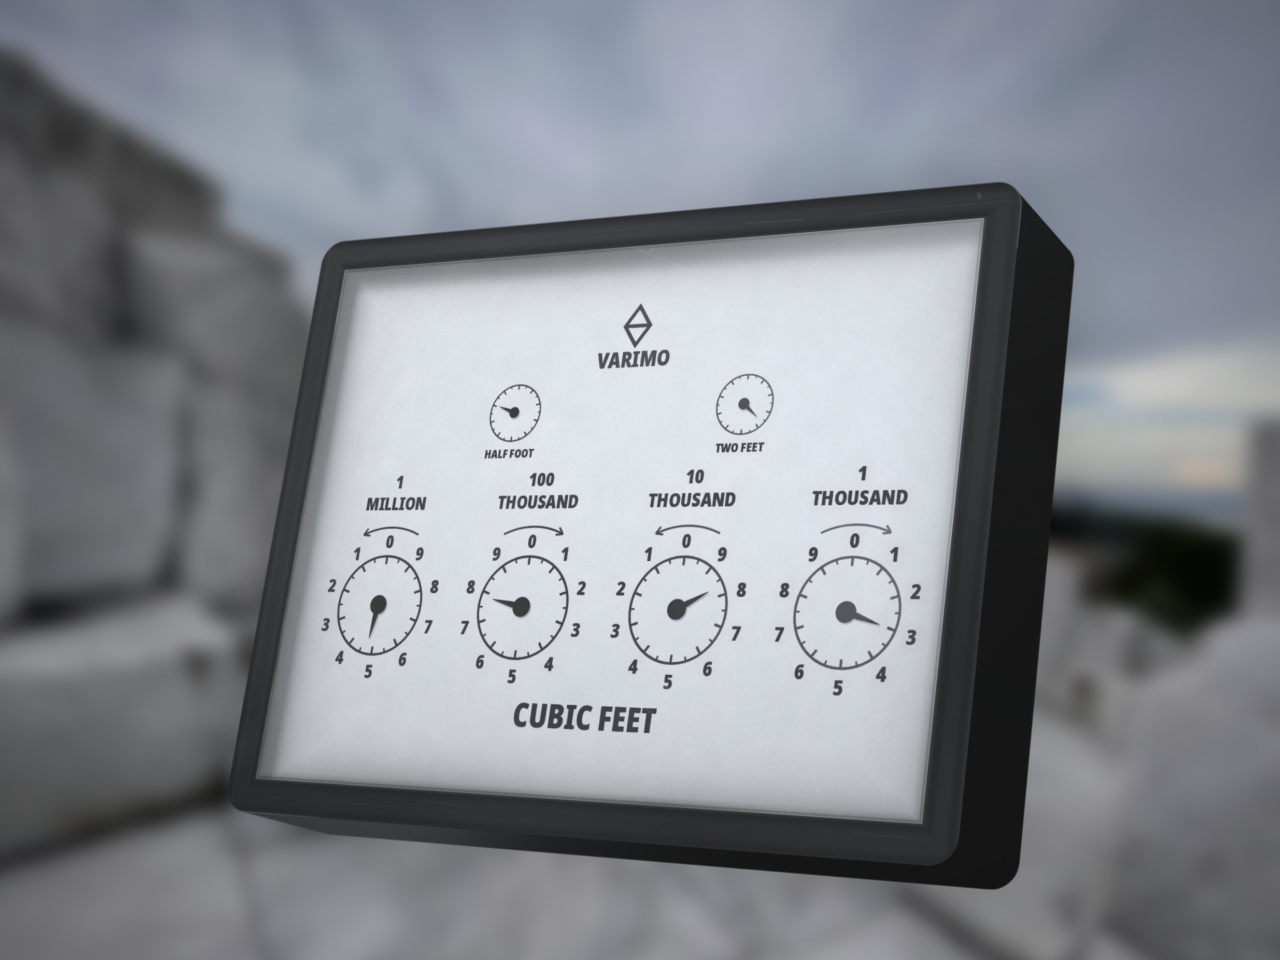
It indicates 478300 ft³
